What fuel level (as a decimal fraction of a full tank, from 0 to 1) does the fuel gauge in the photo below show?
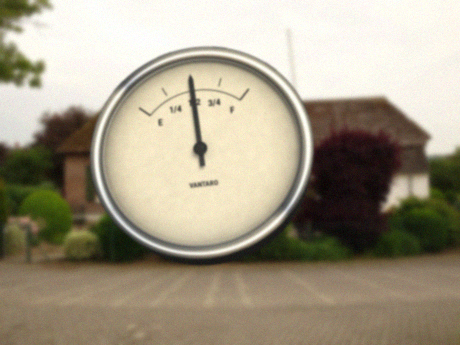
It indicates 0.5
